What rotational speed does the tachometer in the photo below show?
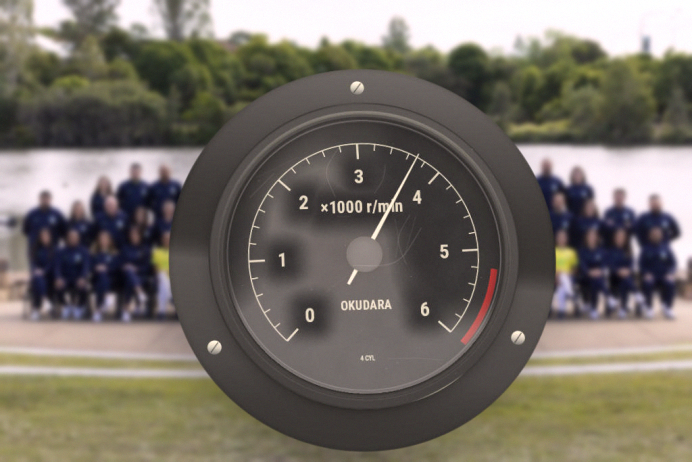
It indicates 3700 rpm
